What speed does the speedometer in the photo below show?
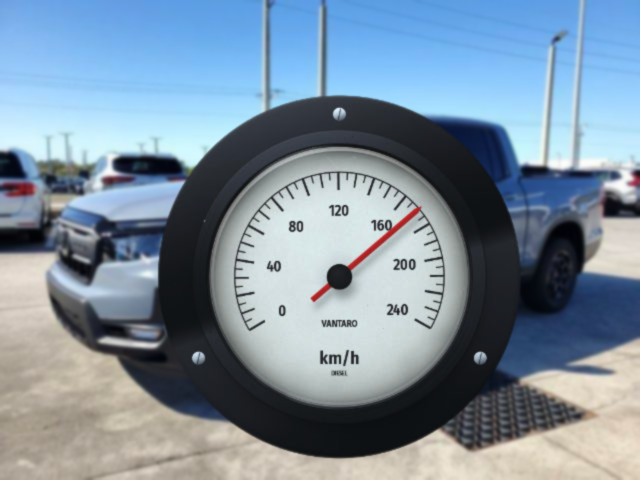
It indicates 170 km/h
